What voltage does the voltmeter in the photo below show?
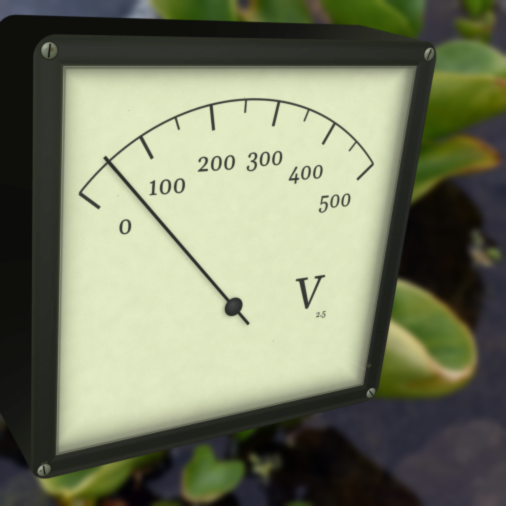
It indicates 50 V
